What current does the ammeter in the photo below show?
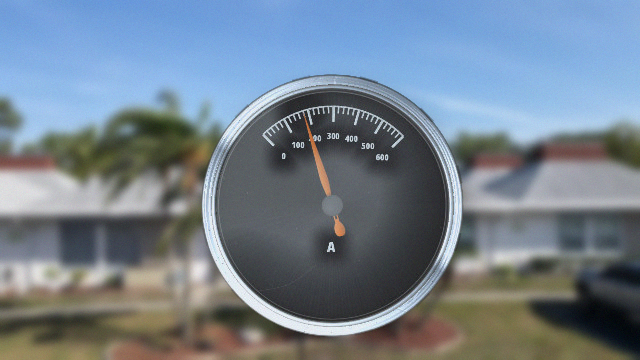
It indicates 180 A
